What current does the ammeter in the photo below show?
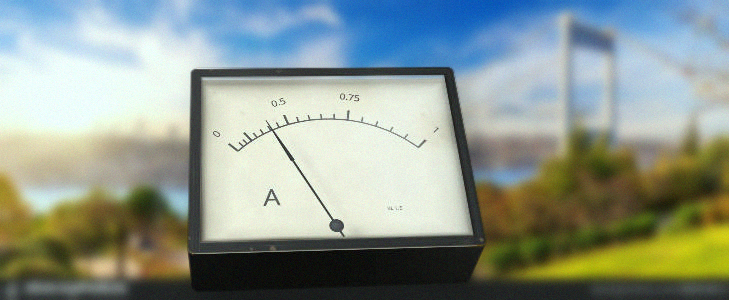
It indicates 0.4 A
